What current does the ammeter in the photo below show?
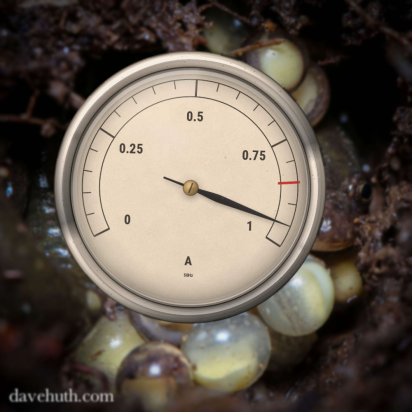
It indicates 0.95 A
